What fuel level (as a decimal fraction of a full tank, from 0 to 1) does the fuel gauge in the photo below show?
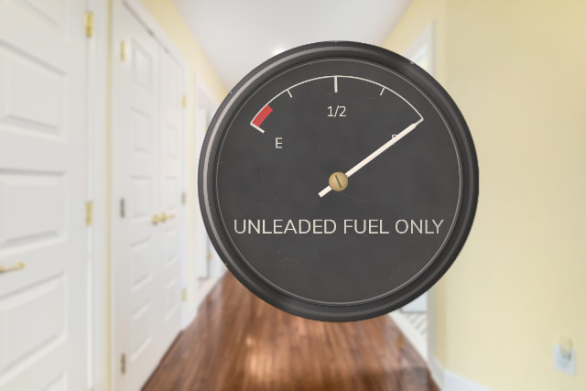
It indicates 1
